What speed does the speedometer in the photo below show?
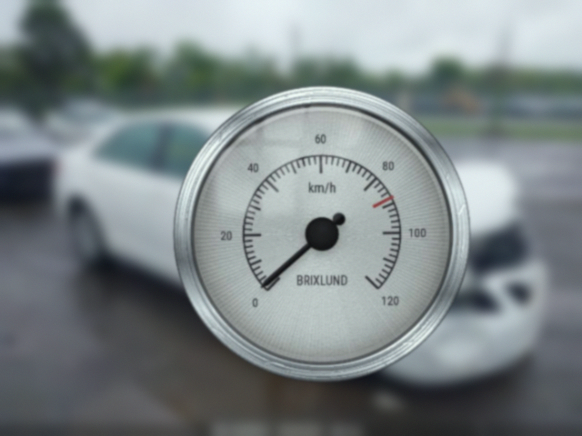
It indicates 2 km/h
